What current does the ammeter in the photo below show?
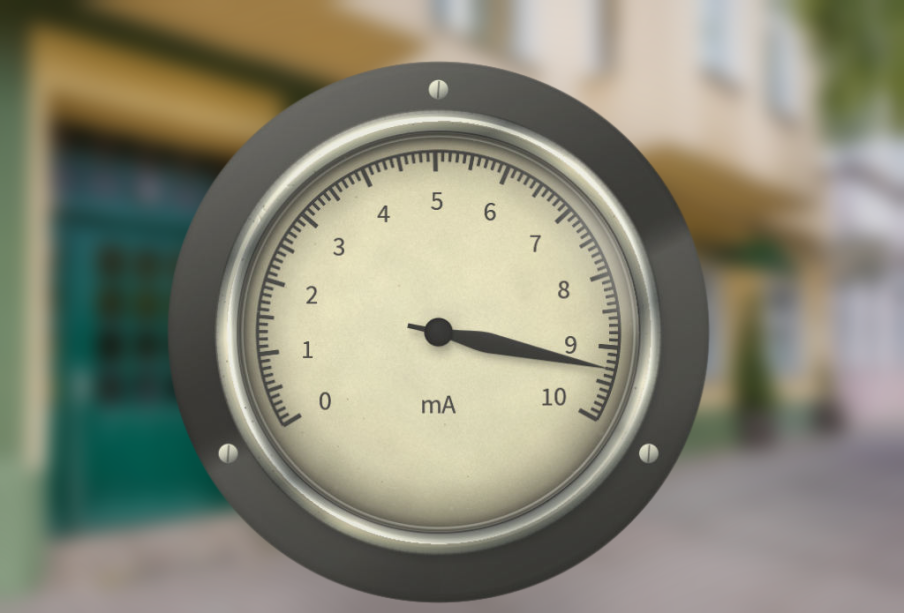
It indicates 9.3 mA
